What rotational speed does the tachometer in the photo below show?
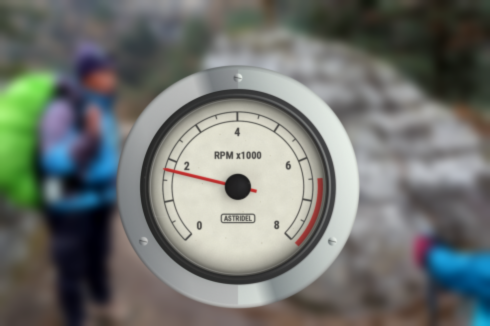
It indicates 1750 rpm
